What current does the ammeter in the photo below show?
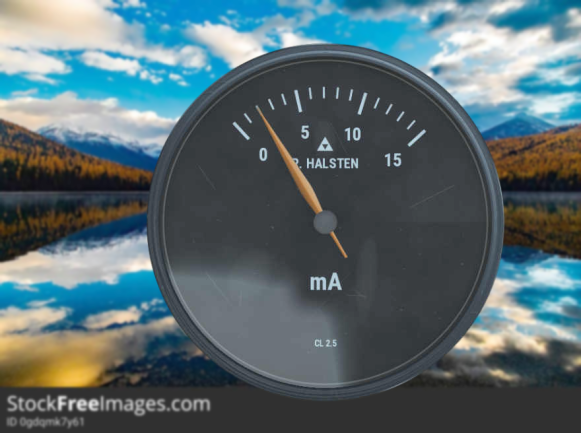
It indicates 2 mA
